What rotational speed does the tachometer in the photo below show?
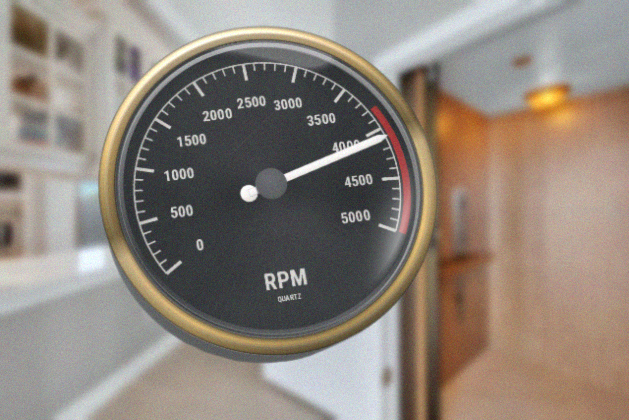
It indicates 4100 rpm
